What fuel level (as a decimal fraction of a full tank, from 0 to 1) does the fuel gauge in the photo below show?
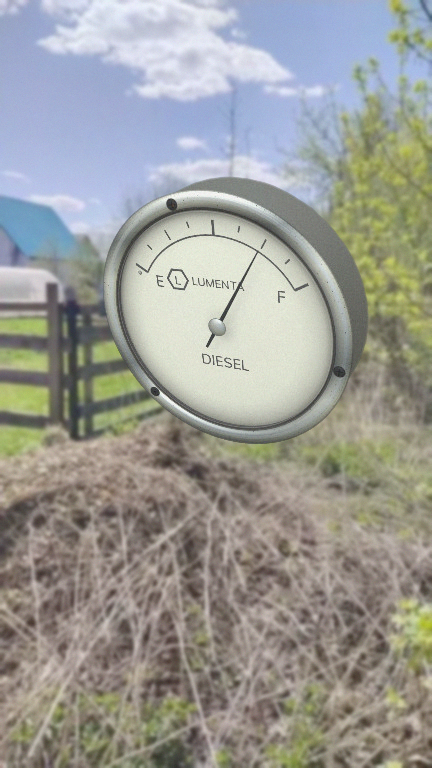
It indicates 0.75
